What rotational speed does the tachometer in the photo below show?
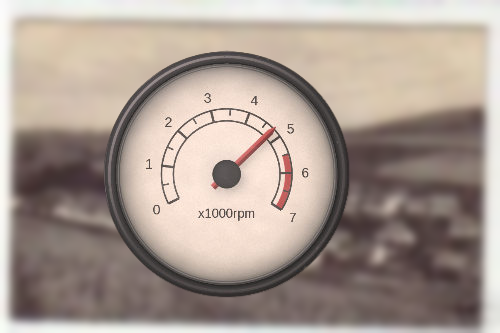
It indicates 4750 rpm
